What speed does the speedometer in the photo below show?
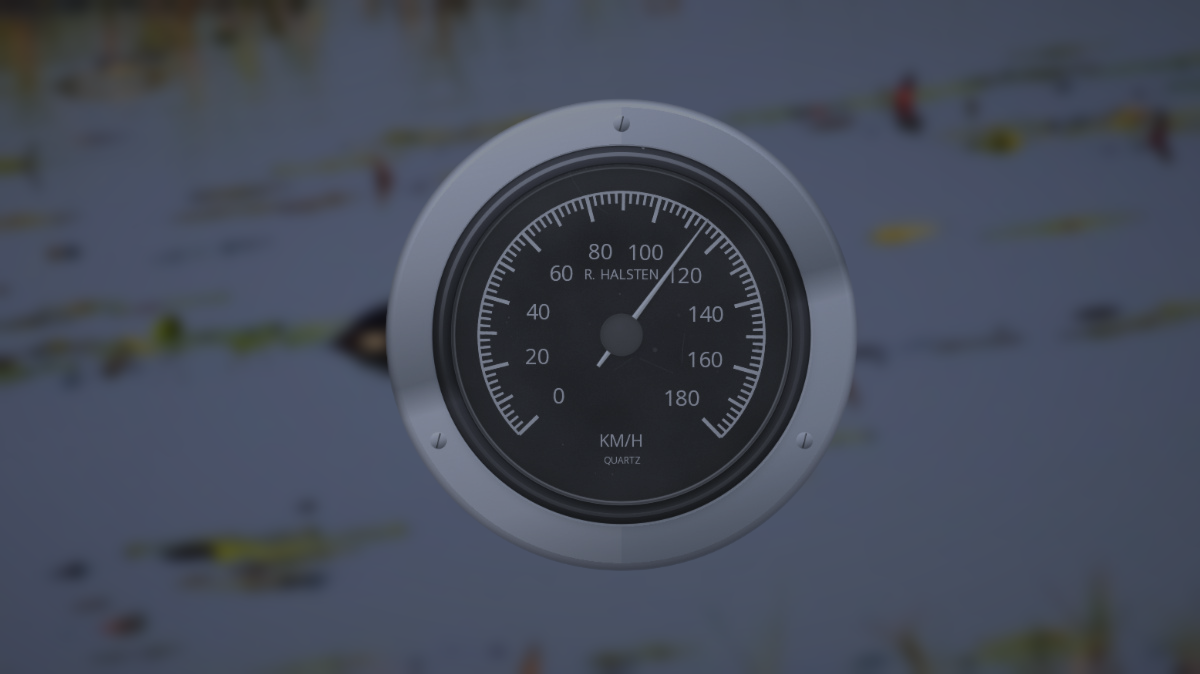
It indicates 114 km/h
